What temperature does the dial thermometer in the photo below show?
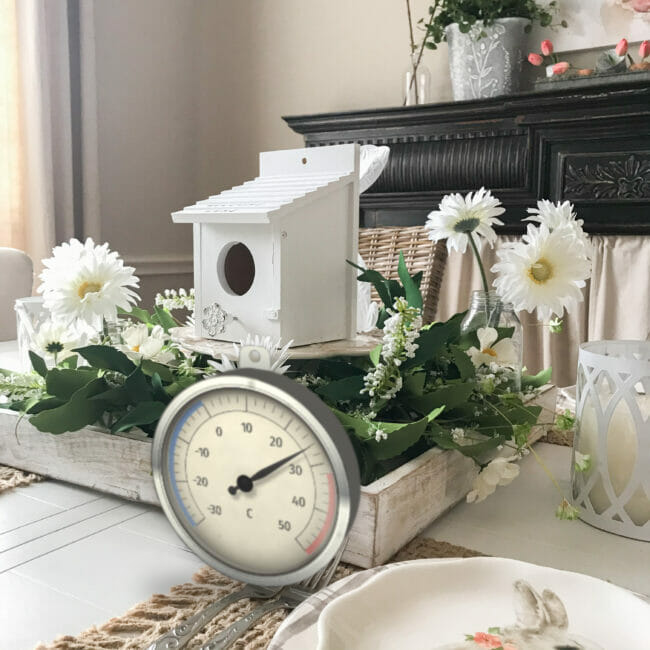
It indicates 26 °C
